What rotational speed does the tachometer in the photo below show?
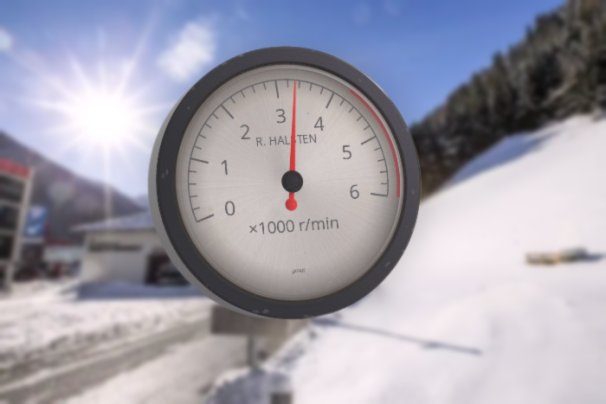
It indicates 3300 rpm
